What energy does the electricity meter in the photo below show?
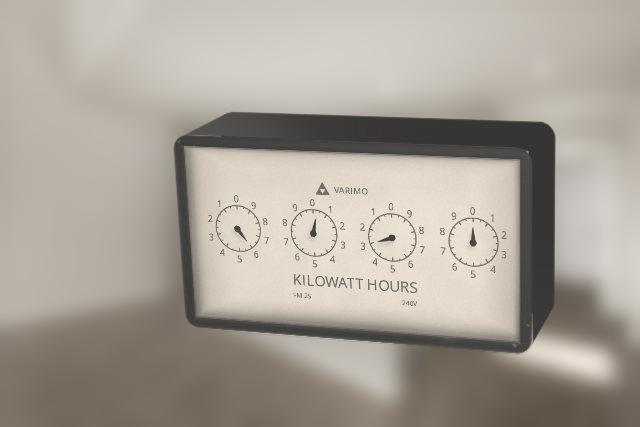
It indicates 6030 kWh
